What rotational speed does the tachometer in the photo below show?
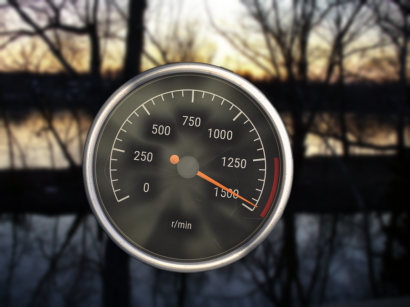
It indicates 1475 rpm
